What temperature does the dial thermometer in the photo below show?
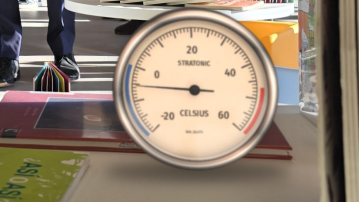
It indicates -5 °C
